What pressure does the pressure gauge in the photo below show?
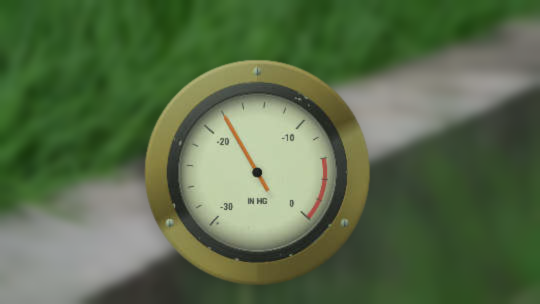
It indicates -18 inHg
